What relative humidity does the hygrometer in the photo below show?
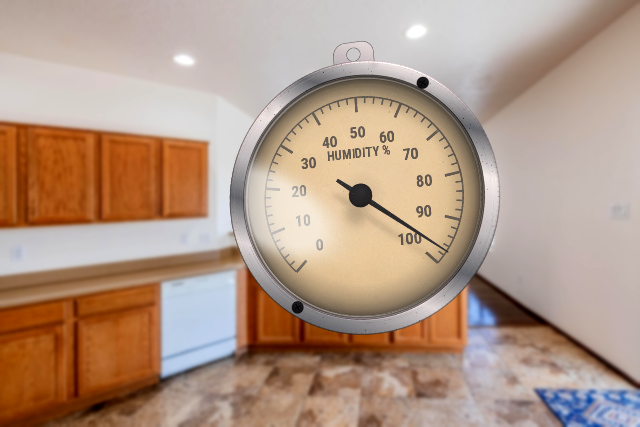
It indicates 97 %
